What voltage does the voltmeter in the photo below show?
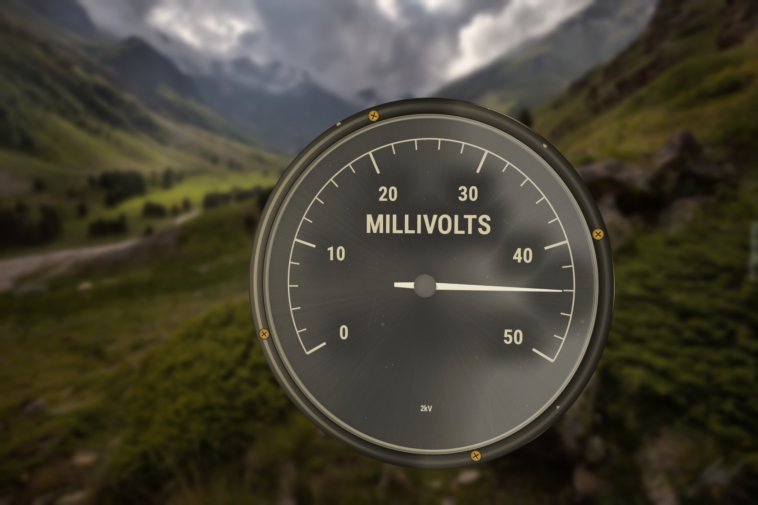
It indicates 44 mV
